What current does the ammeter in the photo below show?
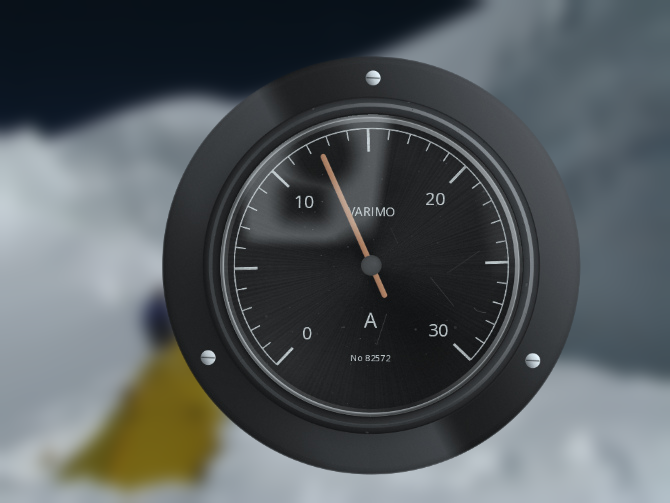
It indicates 12.5 A
